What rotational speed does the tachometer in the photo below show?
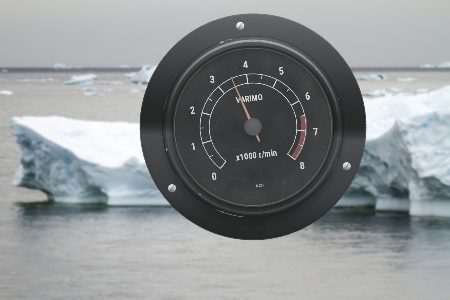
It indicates 3500 rpm
